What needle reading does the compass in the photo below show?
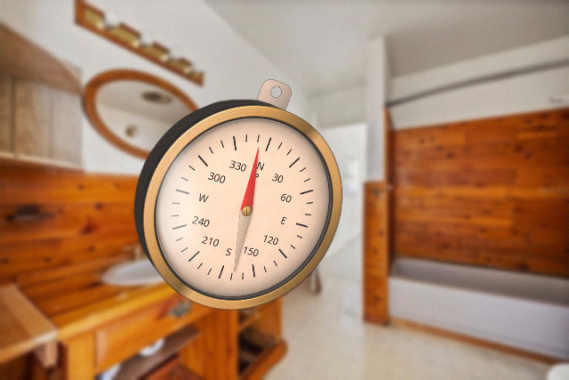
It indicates 350 °
